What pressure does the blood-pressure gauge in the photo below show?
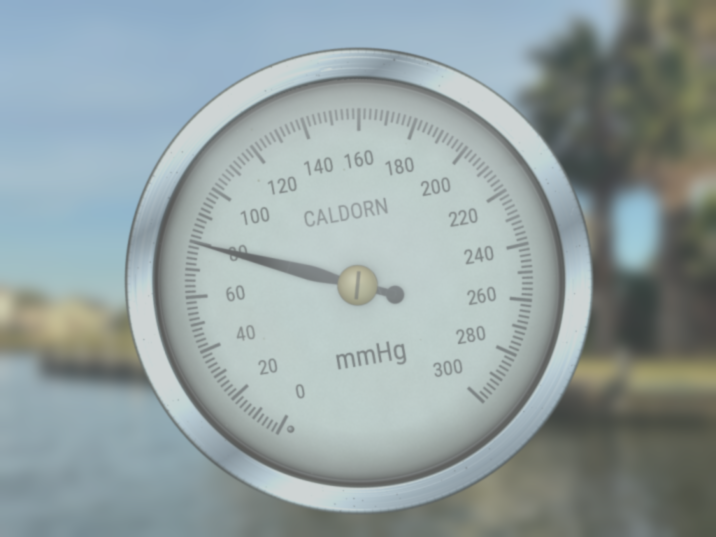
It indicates 80 mmHg
